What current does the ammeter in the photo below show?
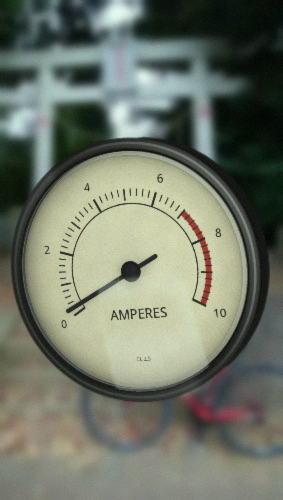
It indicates 0.2 A
